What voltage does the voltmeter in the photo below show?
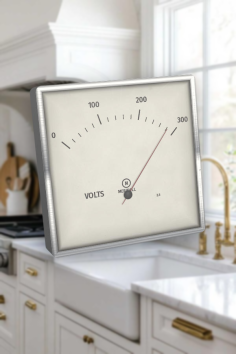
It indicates 280 V
